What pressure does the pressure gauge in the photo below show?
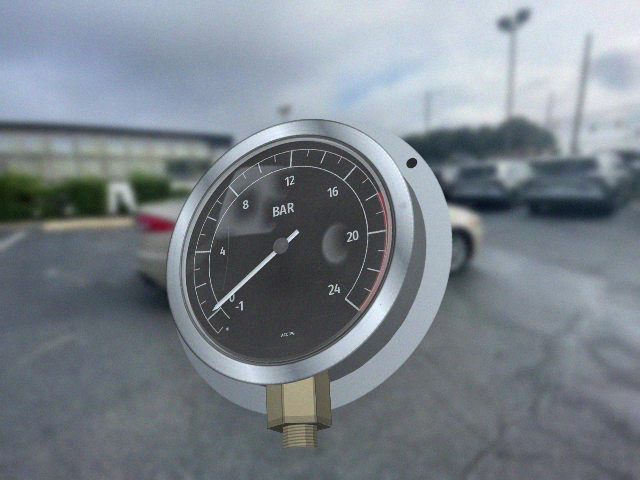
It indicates 0 bar
